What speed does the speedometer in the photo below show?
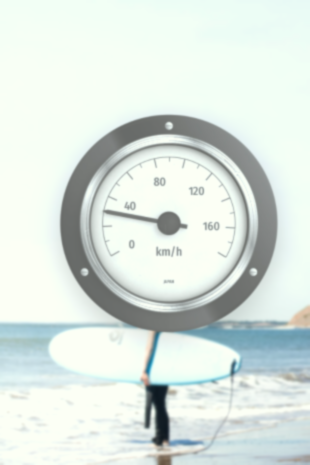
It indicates 30 km/h
